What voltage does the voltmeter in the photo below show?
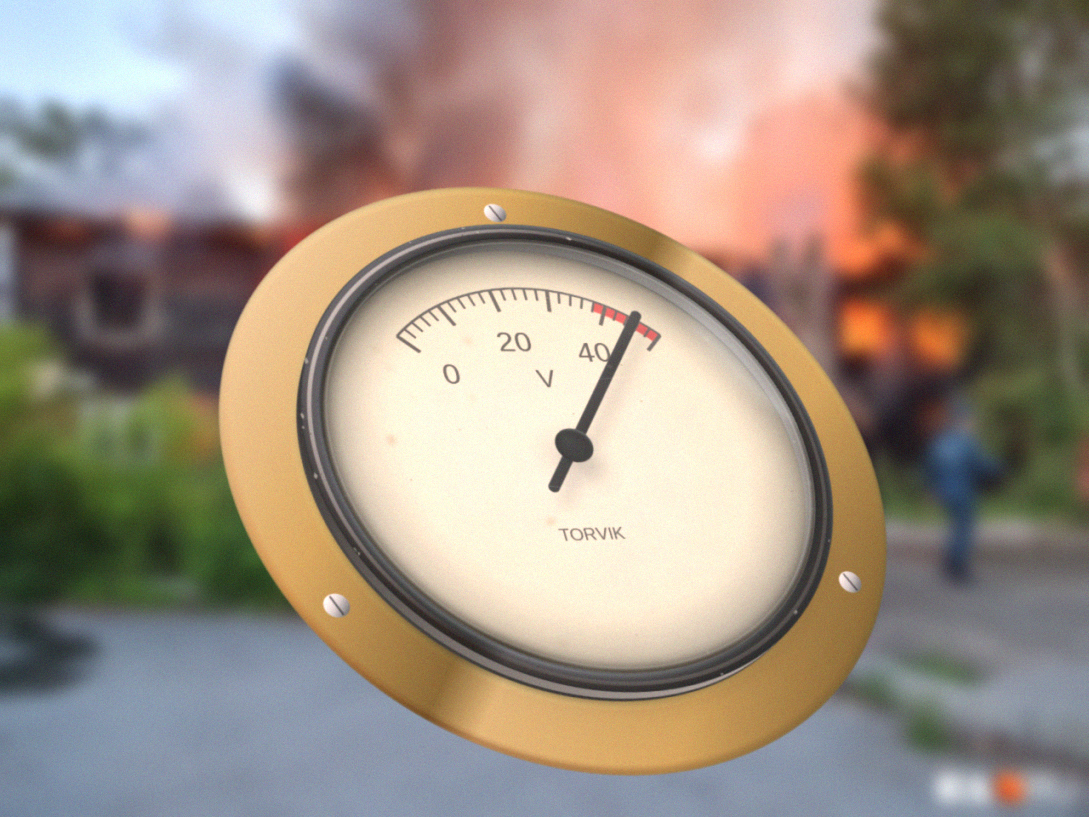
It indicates 45 V
